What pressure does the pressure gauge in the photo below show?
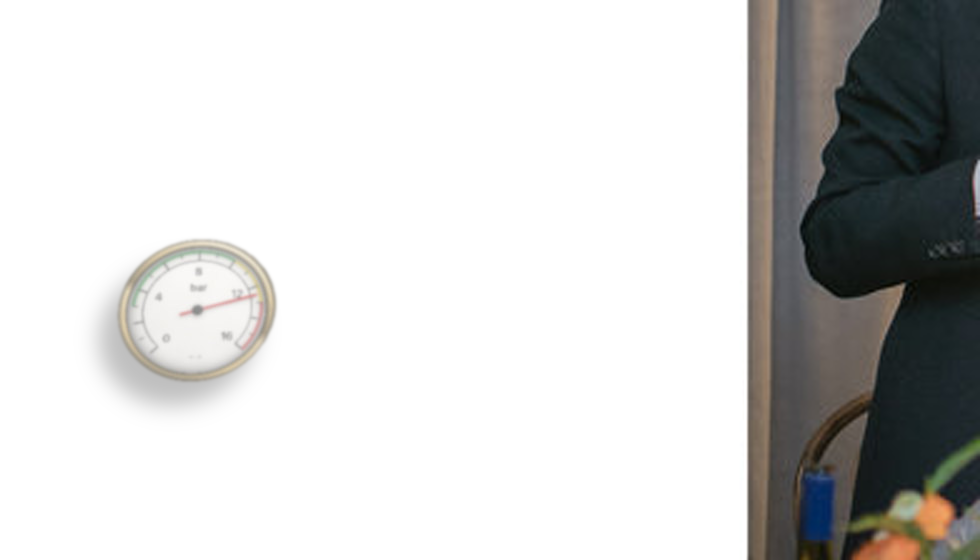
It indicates 12.5 bar
